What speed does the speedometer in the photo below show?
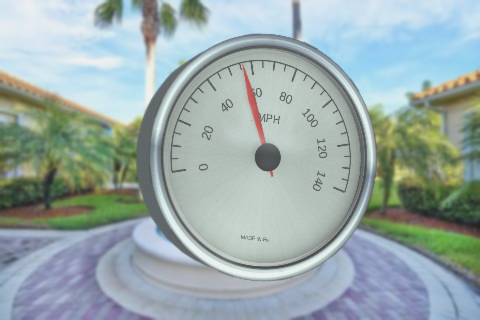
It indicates 55 mph
